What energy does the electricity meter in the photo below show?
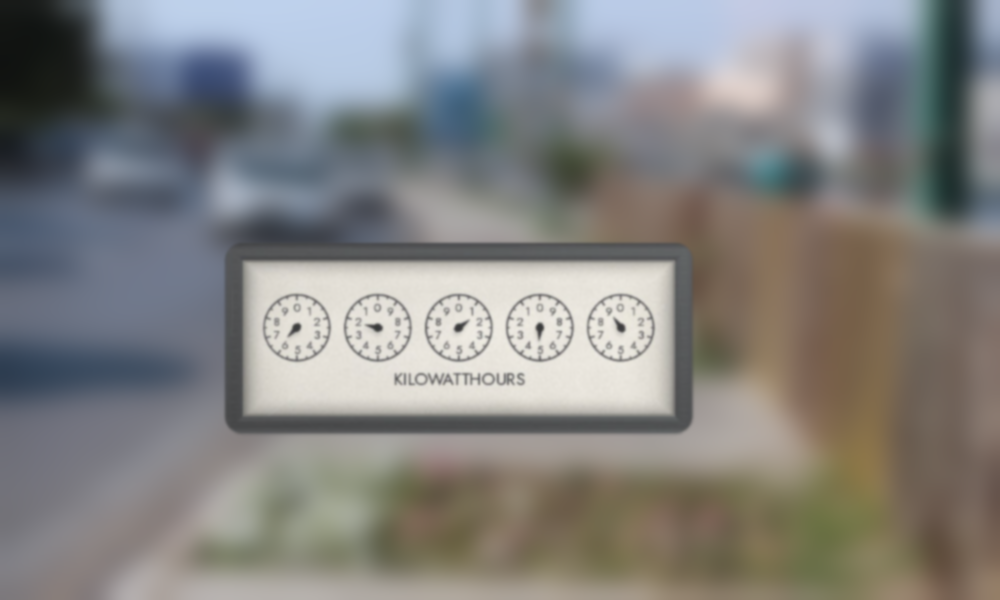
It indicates 62149 kWh
